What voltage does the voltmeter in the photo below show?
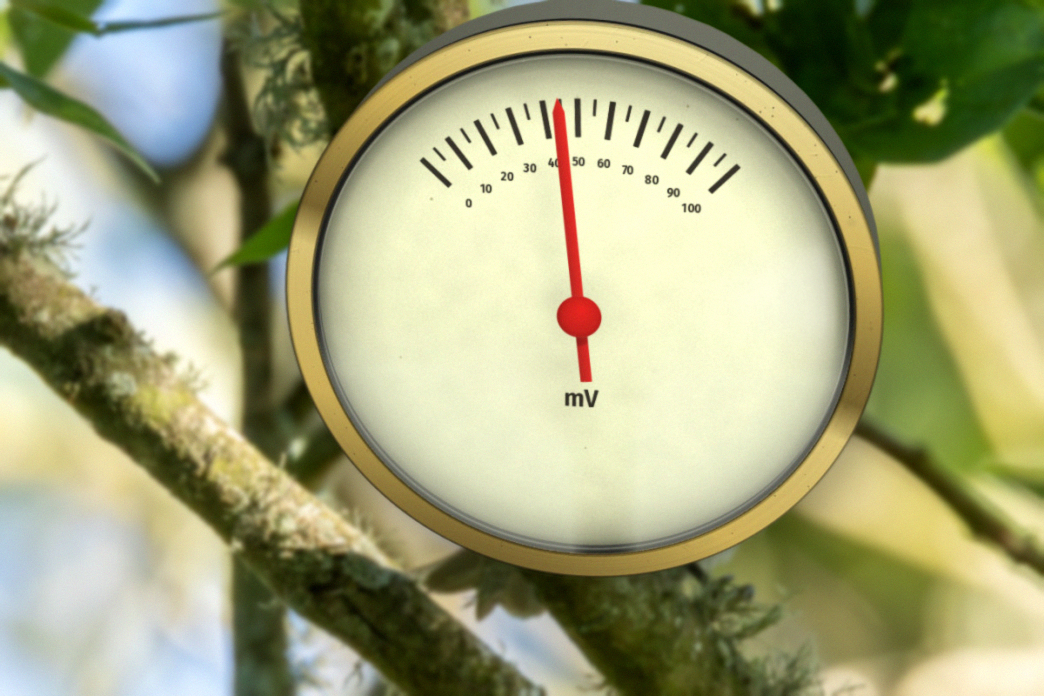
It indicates 45 mV
